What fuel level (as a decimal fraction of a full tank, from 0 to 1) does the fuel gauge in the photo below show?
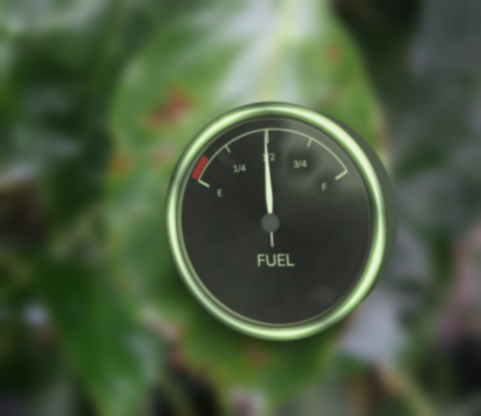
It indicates 0.5
